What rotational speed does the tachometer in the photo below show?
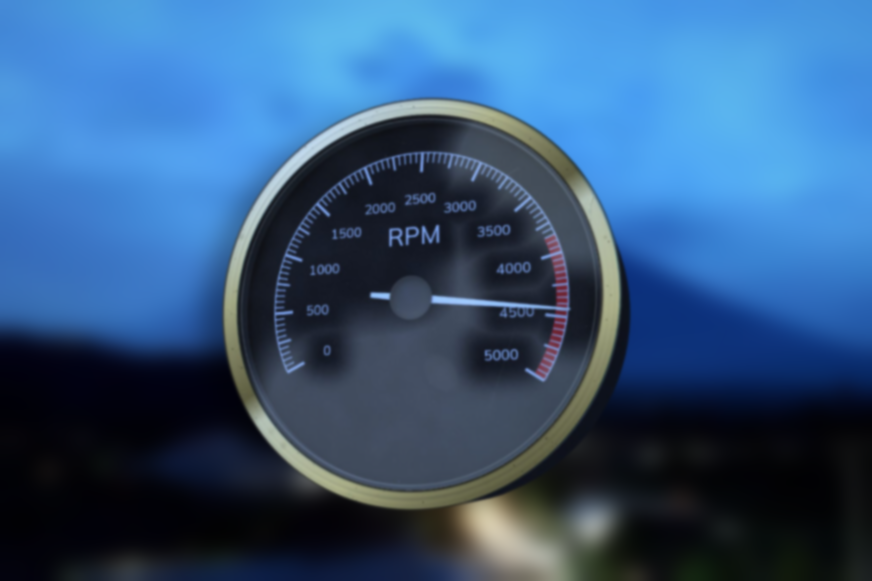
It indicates 4450 rpm
